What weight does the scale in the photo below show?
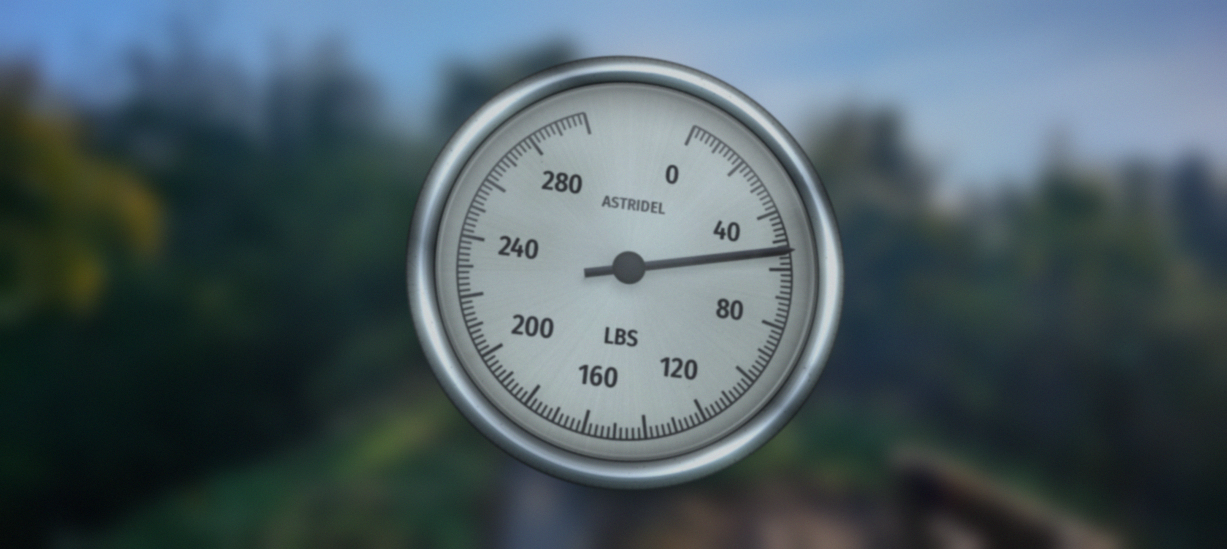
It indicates 54 lb
